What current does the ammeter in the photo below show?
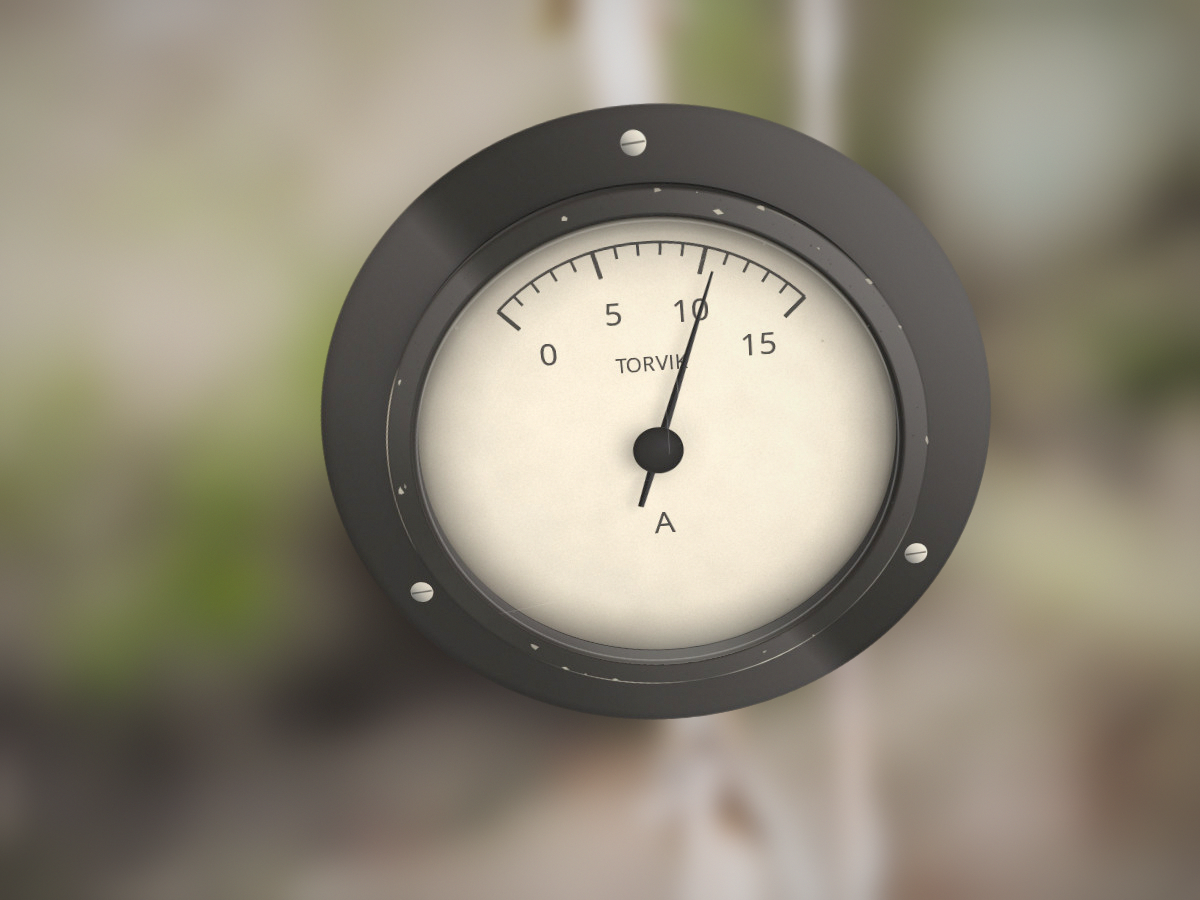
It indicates 10.5 A
